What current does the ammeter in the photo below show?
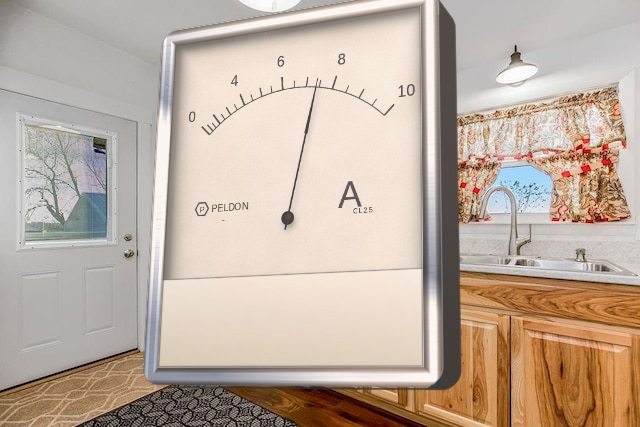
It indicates 7.5 A
